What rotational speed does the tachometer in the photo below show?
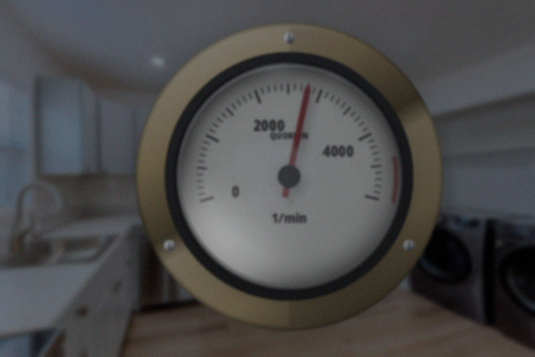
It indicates 2800 rpm
